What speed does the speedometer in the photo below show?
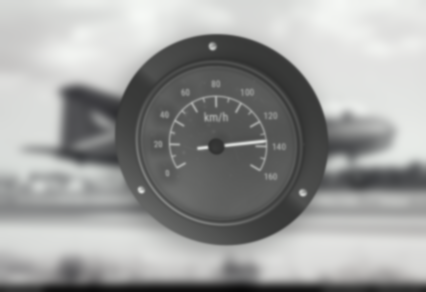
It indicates 135 km/h
